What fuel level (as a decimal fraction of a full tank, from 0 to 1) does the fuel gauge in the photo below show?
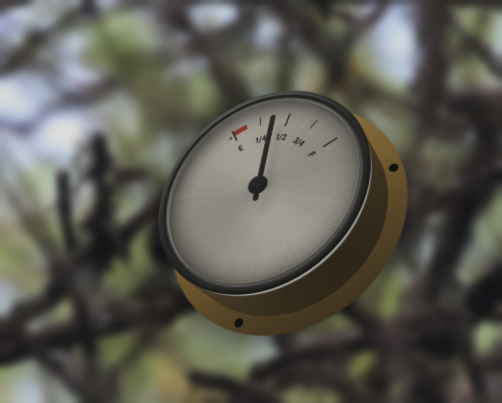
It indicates 0.375
